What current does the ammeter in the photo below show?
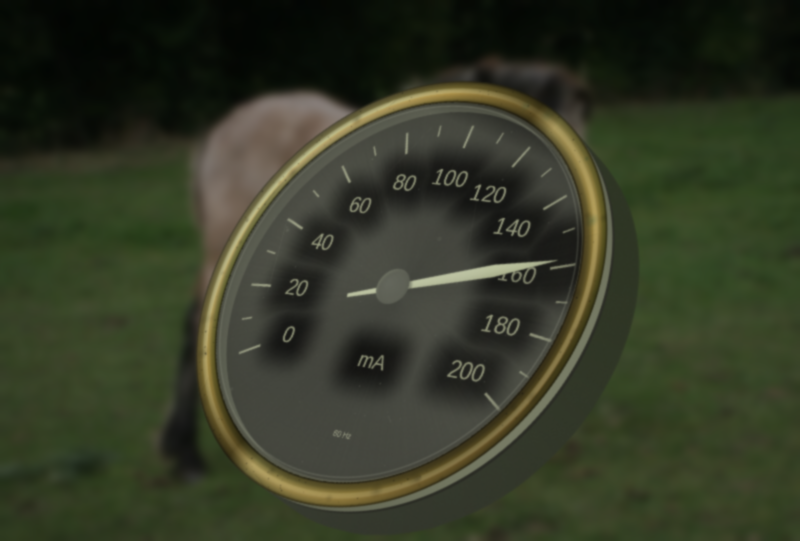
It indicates 160 mA
